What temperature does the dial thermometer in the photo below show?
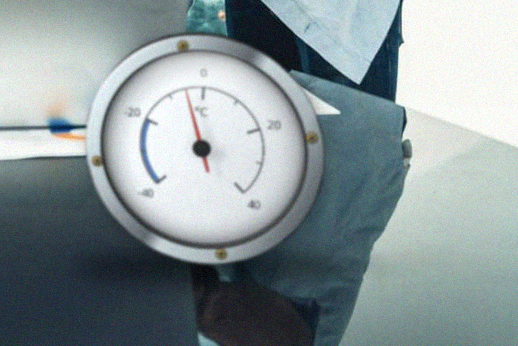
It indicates -5 °C
